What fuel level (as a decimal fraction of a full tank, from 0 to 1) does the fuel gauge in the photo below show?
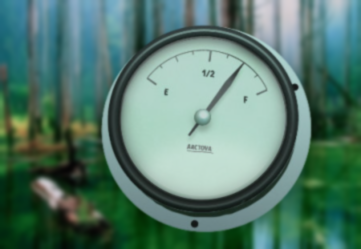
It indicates 0.75
